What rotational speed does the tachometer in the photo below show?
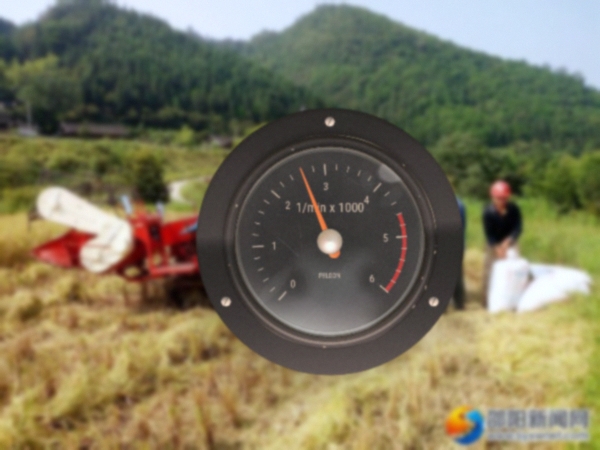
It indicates 2600 rpm
